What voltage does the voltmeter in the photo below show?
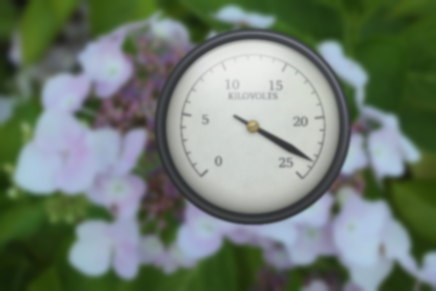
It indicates 23.5 kV
